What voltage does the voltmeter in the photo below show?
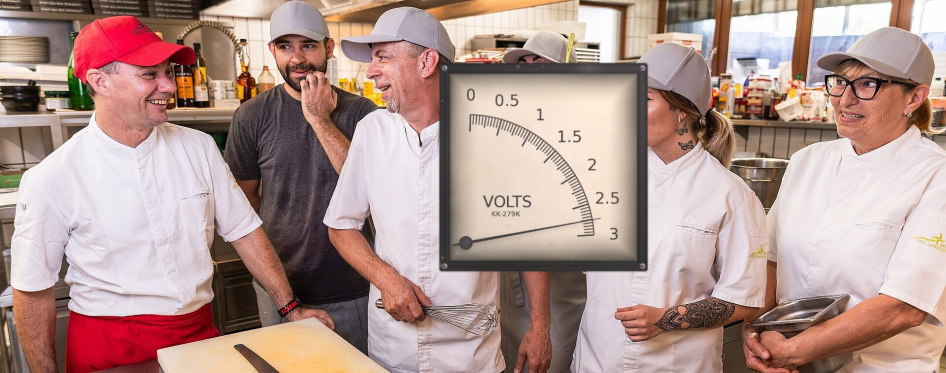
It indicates 2.75 V
